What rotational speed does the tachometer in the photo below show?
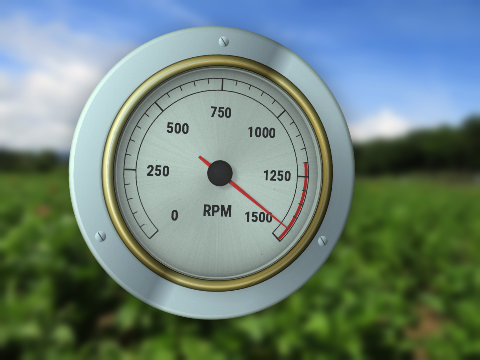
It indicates 1450 rpm
